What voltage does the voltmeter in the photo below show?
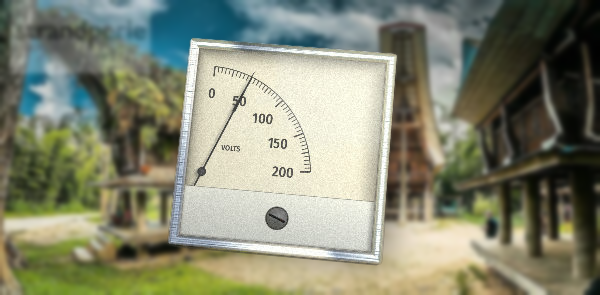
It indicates 50 V
